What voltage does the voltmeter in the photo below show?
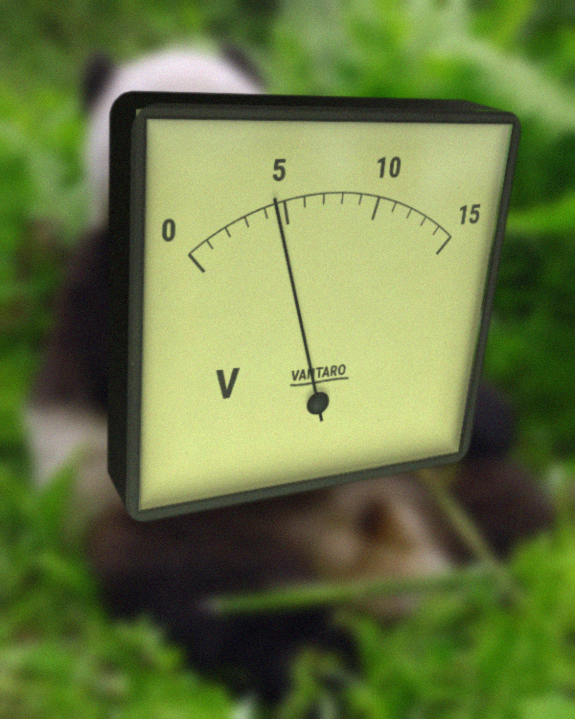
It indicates 4.5 V
